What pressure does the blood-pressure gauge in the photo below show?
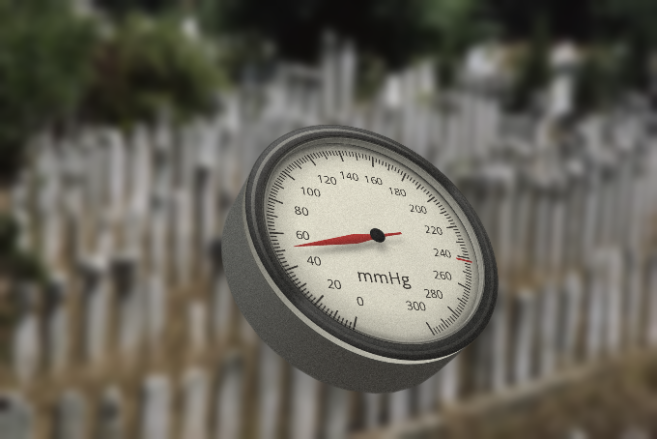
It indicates 50 mmHg
